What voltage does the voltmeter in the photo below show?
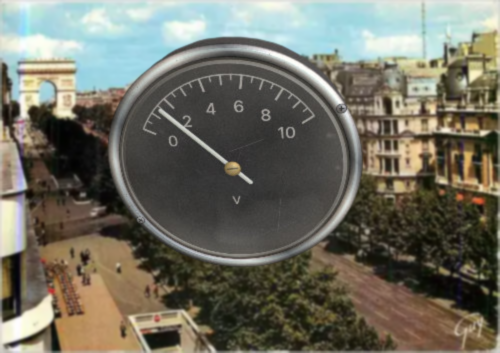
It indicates 1.5 V
